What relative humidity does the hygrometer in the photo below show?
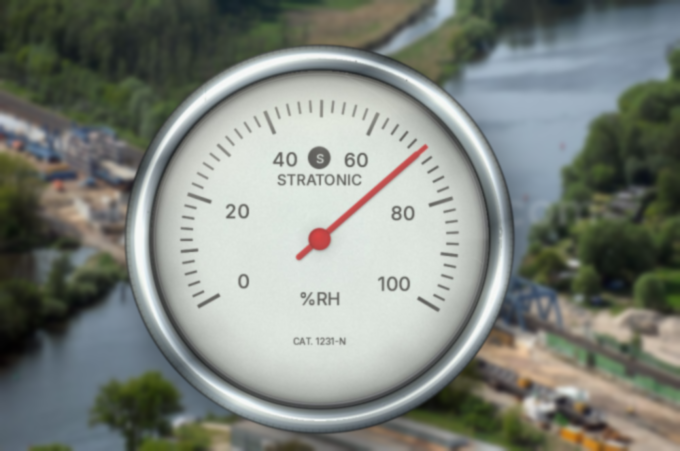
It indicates 70 %
